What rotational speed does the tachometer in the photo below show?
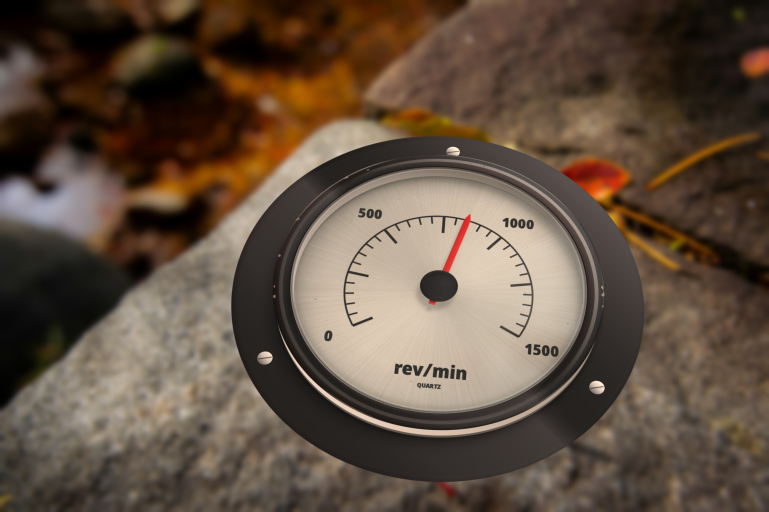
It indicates 850 rpm
